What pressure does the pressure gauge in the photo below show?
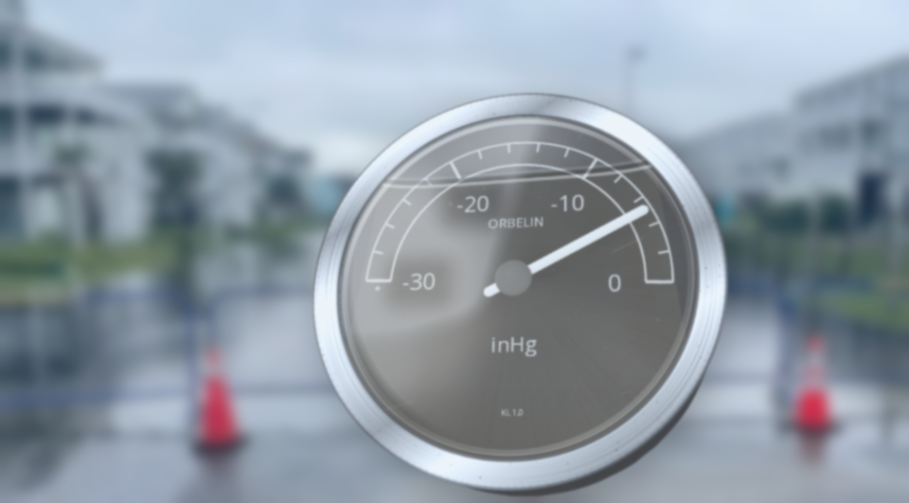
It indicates -5 inHg
